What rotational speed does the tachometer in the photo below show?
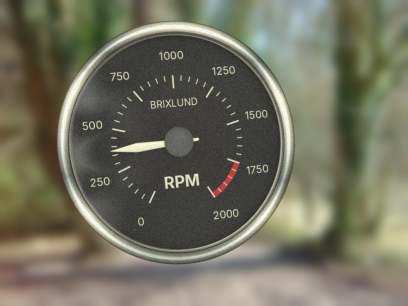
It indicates 375 rpm
